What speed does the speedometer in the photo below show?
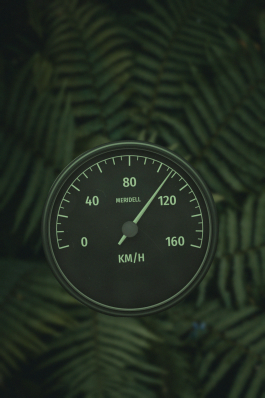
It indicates 107.5 km/h
